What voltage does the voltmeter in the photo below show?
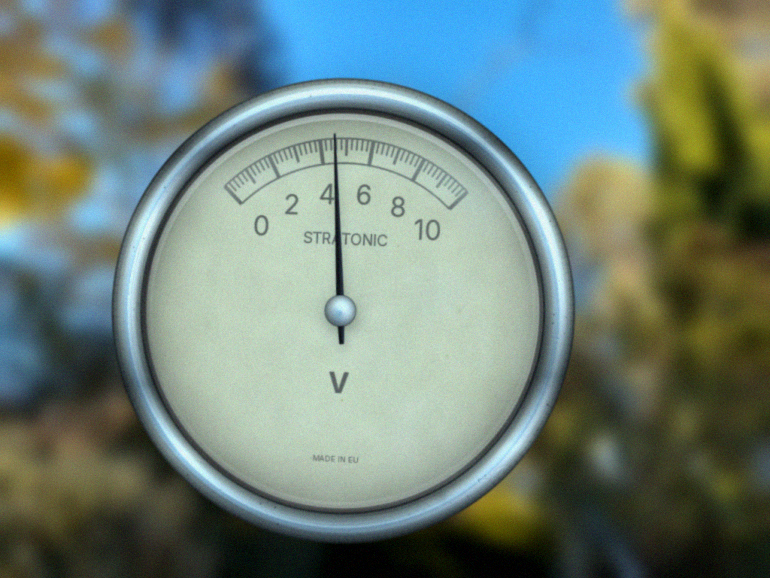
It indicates 4.6 V
